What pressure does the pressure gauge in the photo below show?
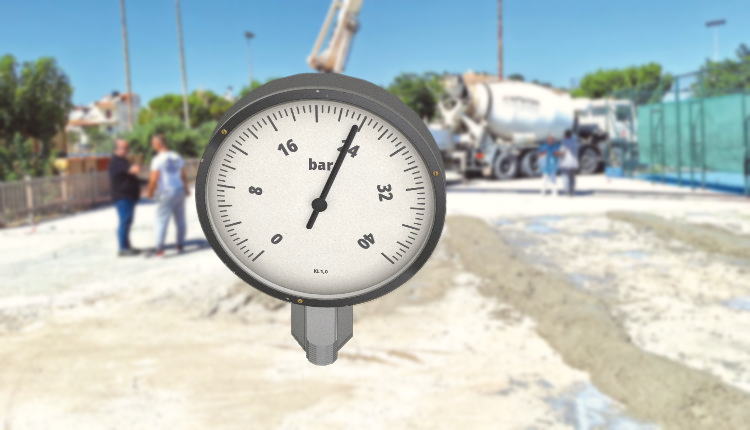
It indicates 23.5 bar
